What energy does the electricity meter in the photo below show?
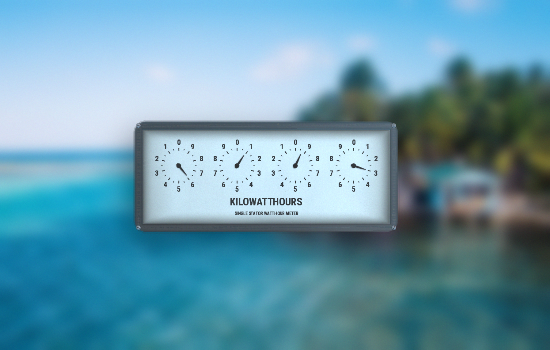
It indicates 6093 kWh
